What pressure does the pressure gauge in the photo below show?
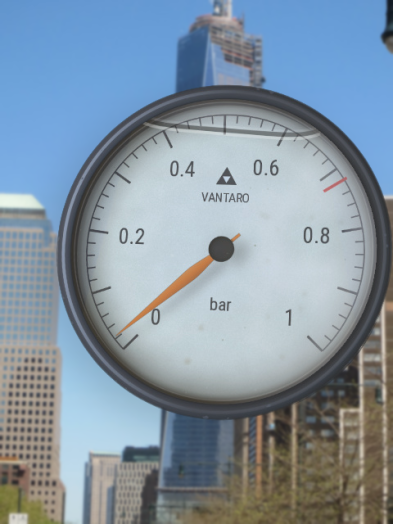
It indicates 0.02 bar
